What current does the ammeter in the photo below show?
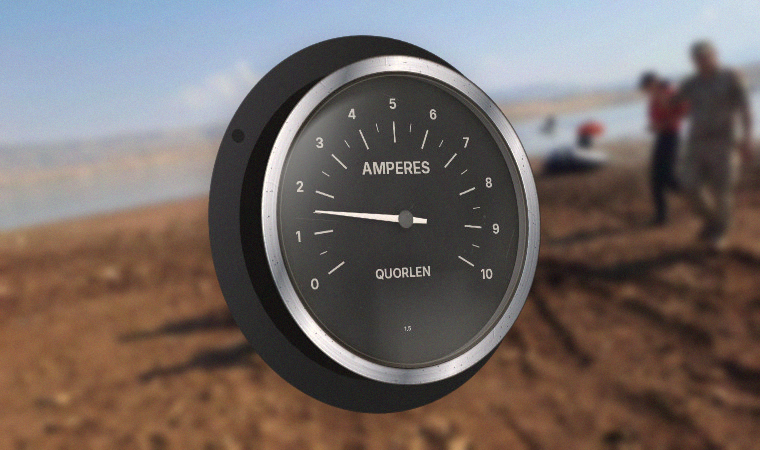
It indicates 1.5 A
